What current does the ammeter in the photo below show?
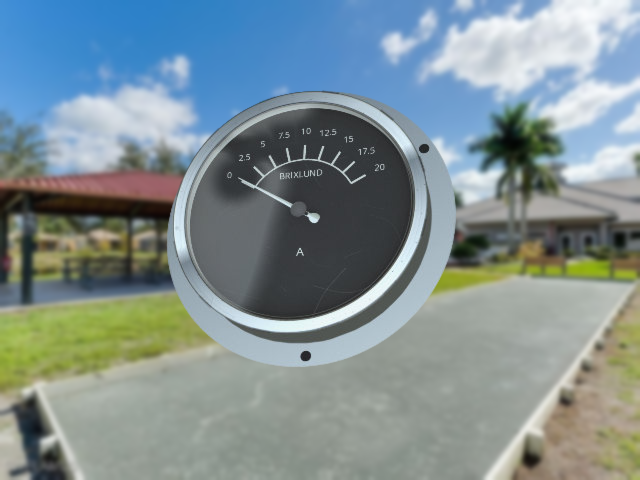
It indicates 0 A
